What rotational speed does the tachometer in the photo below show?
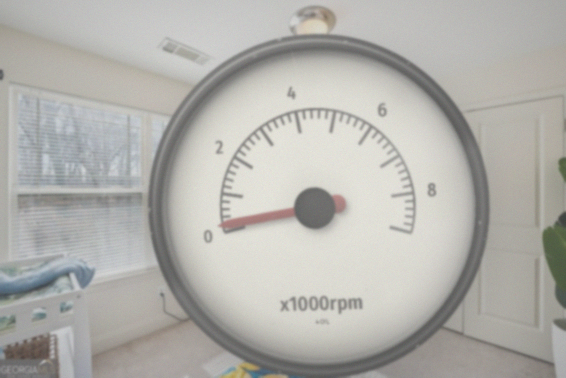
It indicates 200 rpm
